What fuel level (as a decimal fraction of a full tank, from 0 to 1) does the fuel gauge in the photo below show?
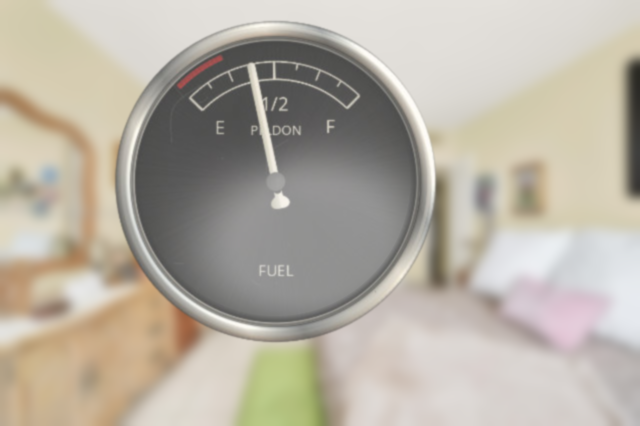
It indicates 0.375
